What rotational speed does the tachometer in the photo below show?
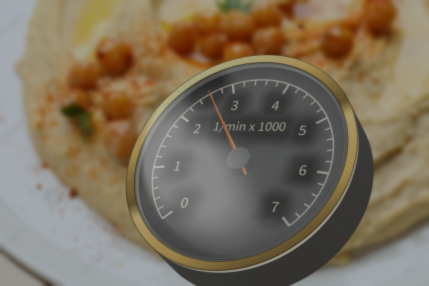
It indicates 2600 rpm
